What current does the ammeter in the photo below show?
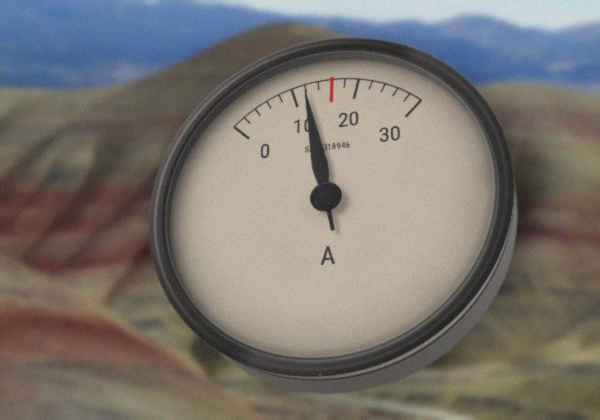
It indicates 12 A
